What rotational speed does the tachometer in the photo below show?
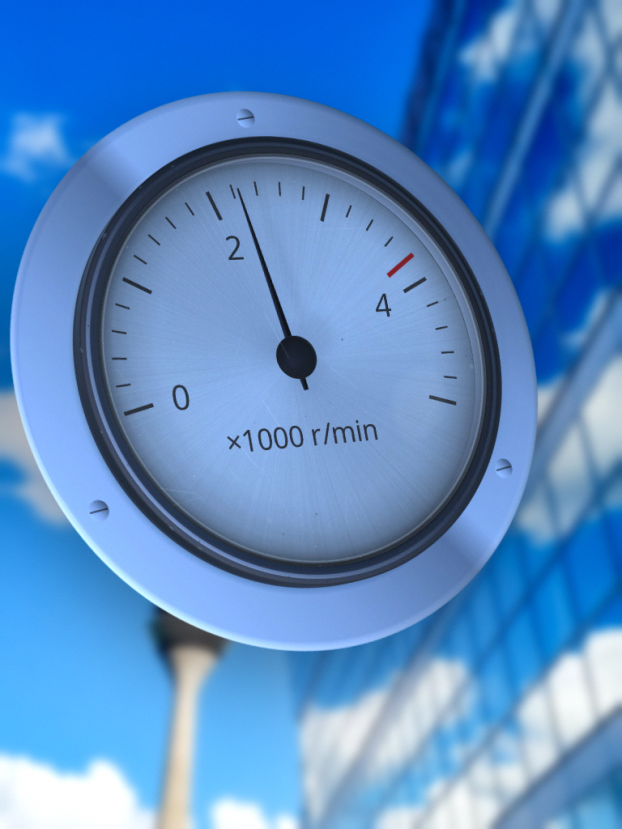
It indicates 2200 rpm
